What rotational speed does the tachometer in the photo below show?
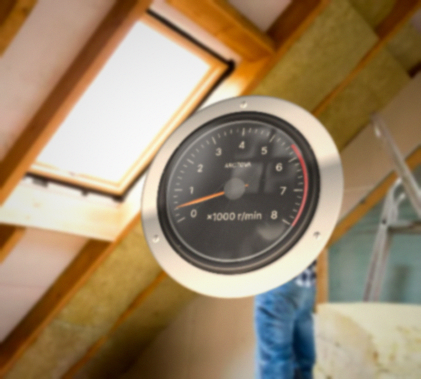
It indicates 400 rpm
